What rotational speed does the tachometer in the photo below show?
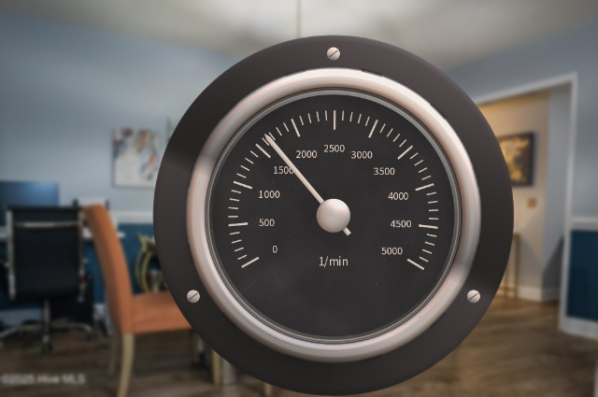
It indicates 1650 rpm
